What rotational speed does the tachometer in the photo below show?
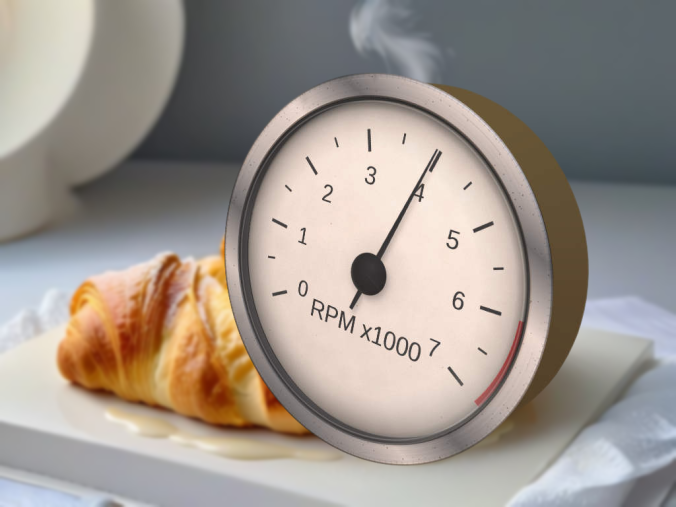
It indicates 4000 rpm
